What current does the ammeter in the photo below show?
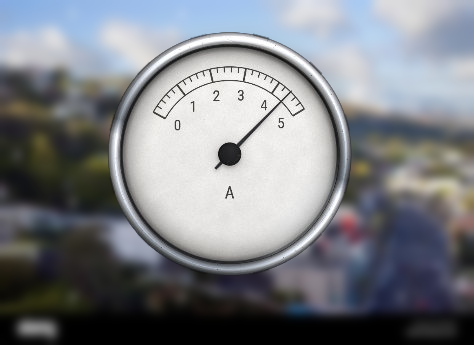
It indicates 4.4 A
